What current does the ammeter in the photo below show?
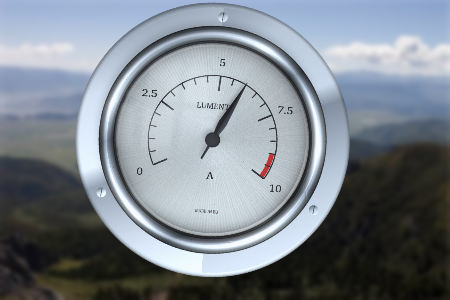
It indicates 6 A
